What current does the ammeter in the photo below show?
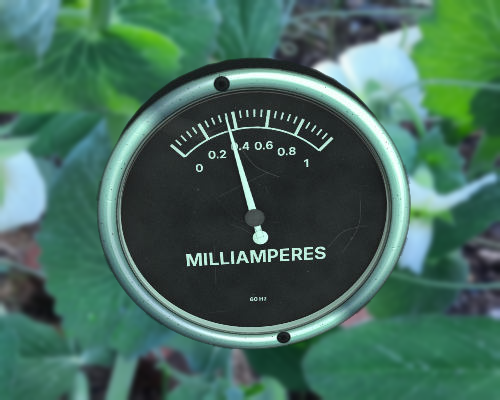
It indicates 0.36 mA
